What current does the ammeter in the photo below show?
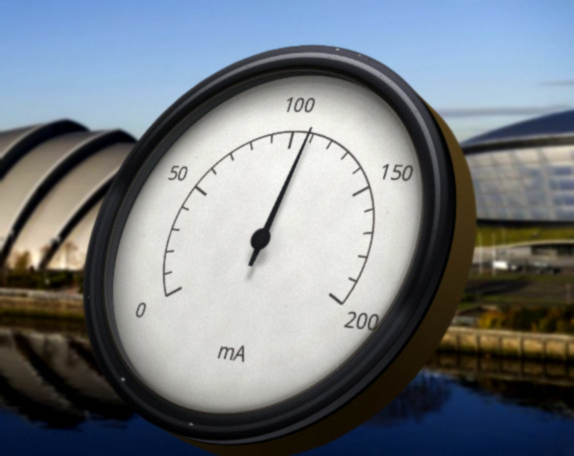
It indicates 110 mA
